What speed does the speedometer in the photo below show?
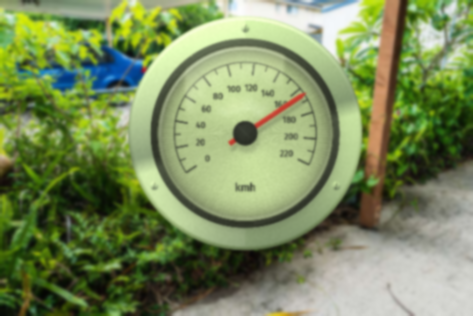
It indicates 165 km/h
